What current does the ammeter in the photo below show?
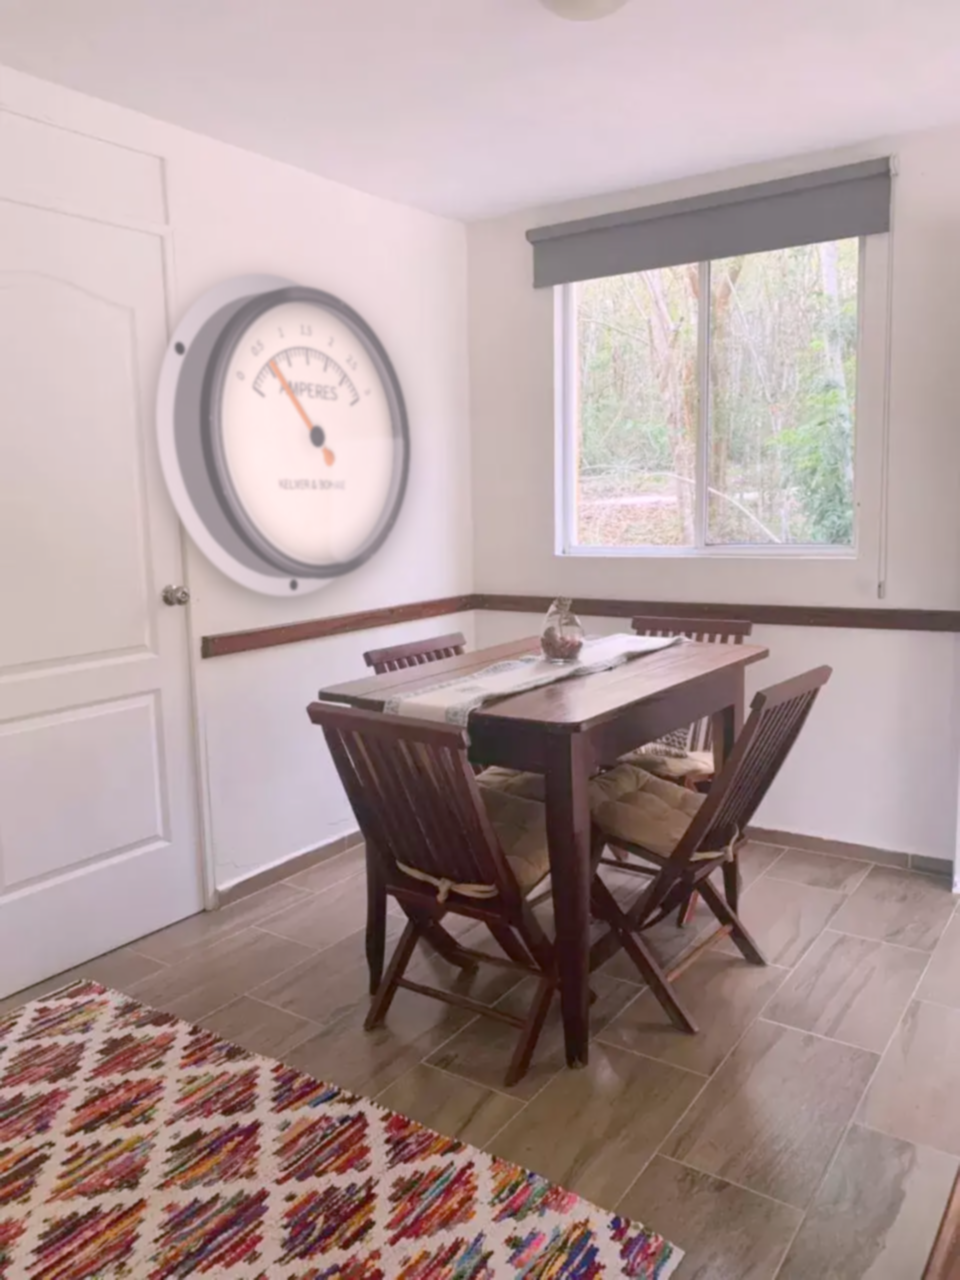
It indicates 0.5 A
